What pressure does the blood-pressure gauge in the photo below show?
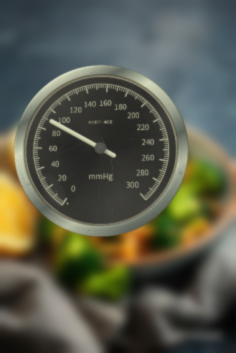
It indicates 90 mmHg
